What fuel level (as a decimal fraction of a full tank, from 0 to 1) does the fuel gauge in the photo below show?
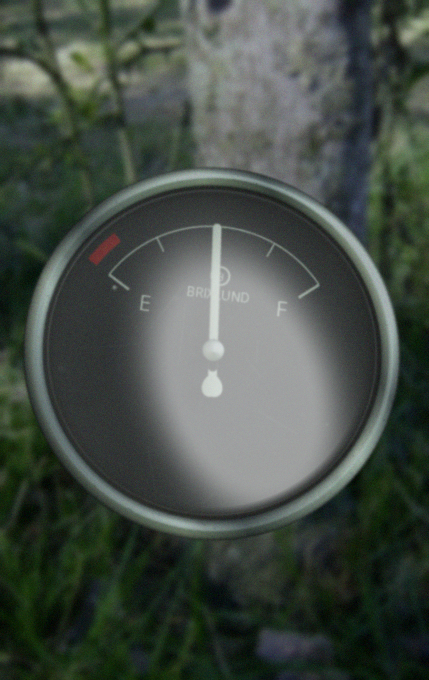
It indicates 0.5
